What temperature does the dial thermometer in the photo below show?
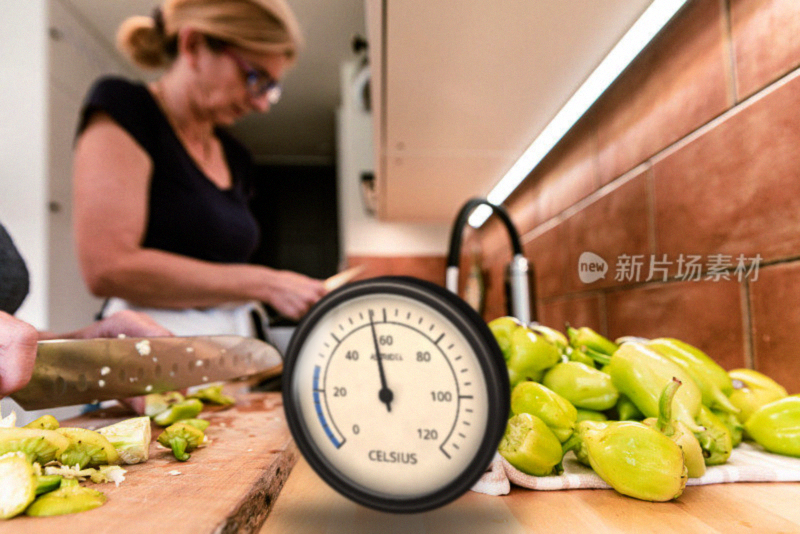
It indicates 56 °C
